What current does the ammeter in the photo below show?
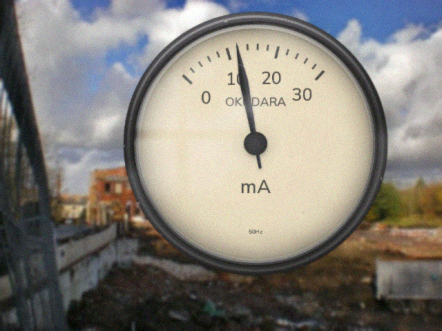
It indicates 12 mA
